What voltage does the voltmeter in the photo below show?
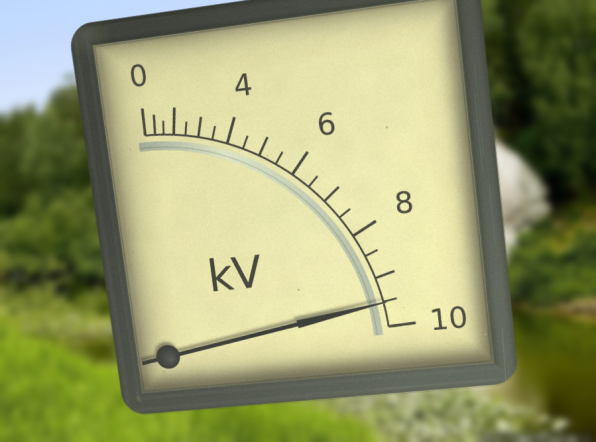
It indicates 9.5 kV
